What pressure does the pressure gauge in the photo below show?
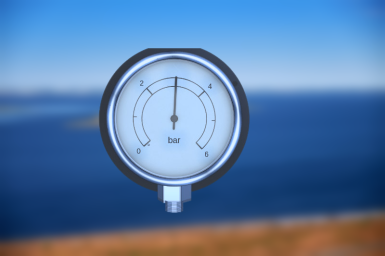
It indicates 3 bar
